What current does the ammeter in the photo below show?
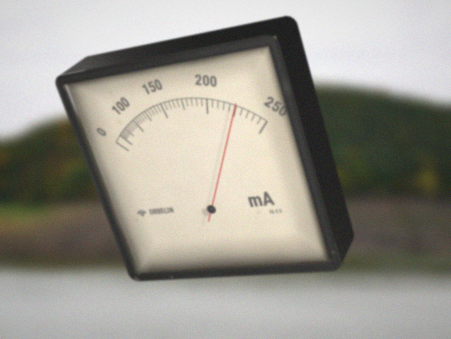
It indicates 225 mA
